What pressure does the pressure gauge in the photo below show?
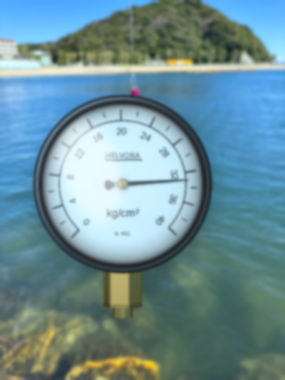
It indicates 33 kg/cm²
